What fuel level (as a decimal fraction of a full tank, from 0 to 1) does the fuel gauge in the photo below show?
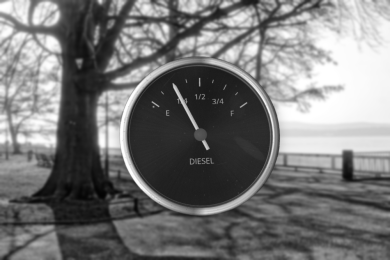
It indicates 0.25
